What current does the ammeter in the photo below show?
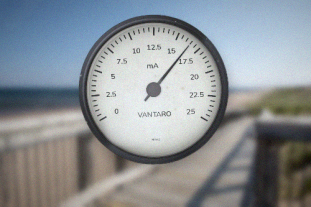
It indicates 16.5 mA
